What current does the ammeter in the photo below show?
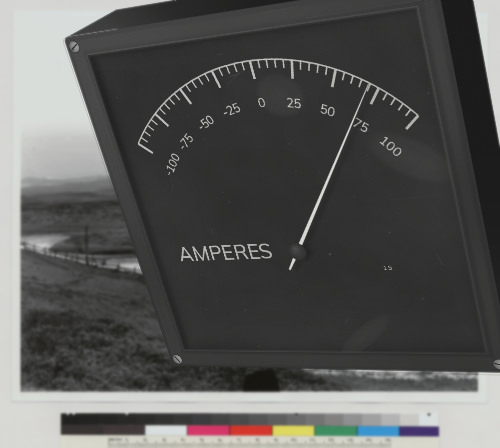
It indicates 70 A
